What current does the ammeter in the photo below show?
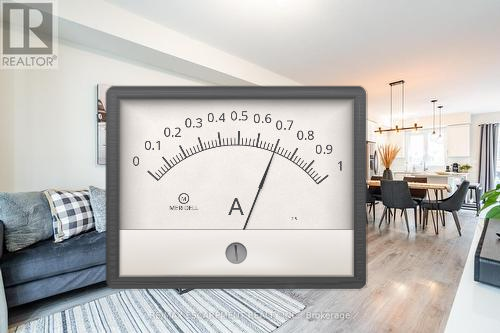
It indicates 0.7 A
